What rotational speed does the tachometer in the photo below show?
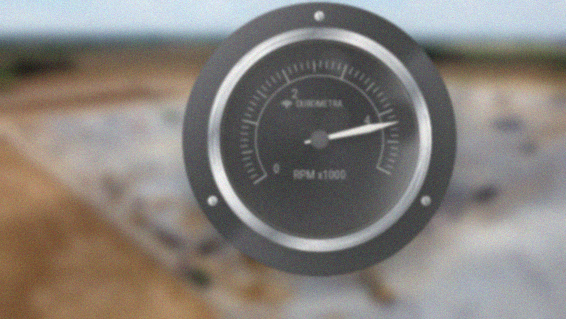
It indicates 4200 rpm
